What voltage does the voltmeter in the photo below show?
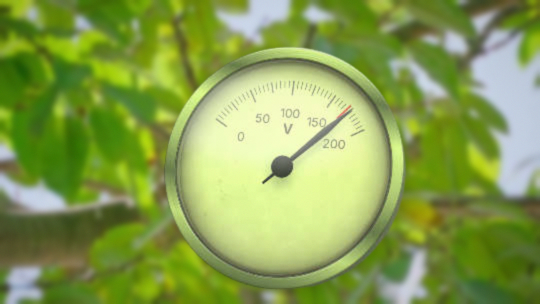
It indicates 175 V
